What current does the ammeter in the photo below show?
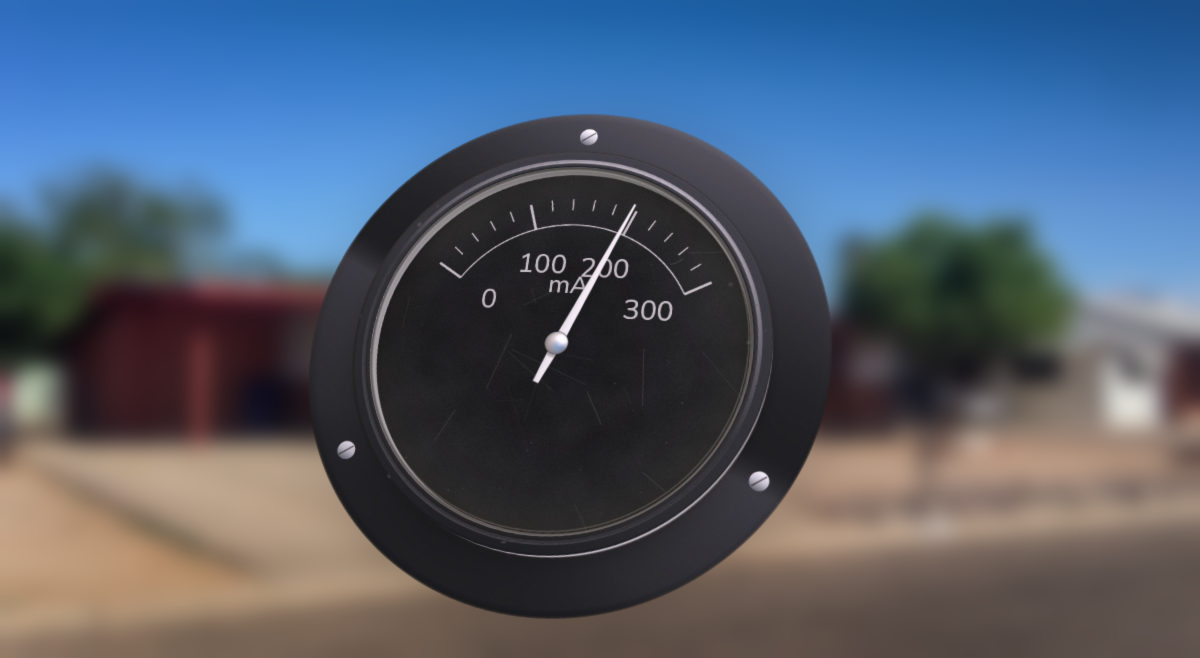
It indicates 200 mA
